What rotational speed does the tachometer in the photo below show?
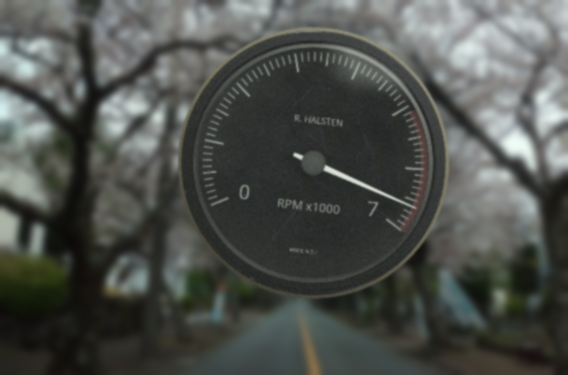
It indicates 6600 rpm
